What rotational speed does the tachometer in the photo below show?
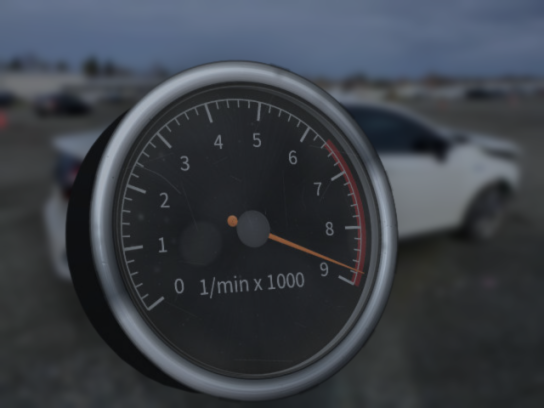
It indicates 8800 rpm
